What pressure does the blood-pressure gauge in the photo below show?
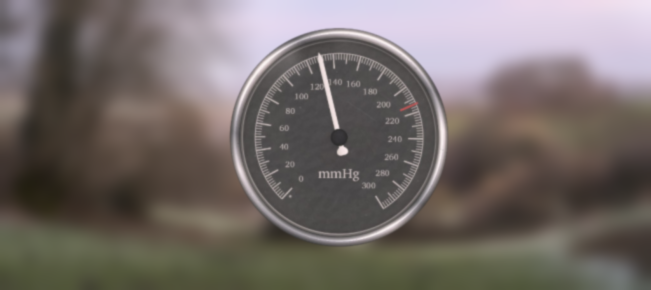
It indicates 130 mmHg
